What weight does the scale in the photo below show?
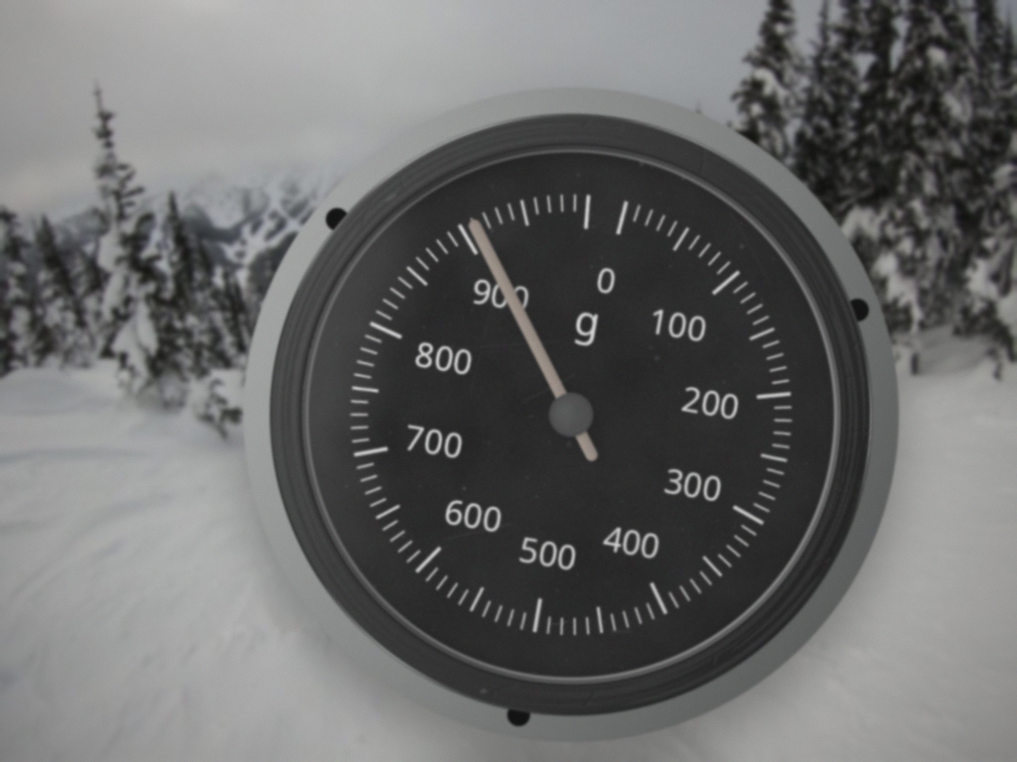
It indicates 910 g
